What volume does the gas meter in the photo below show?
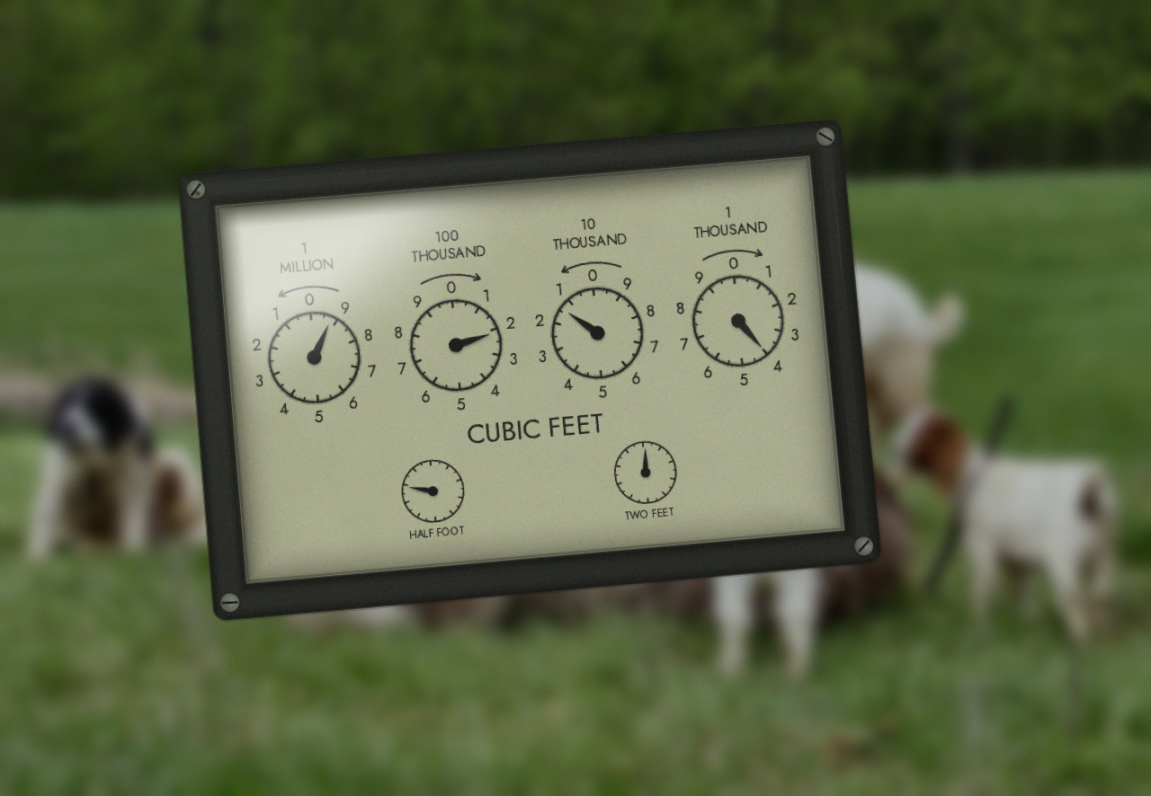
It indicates 921400 ft³
